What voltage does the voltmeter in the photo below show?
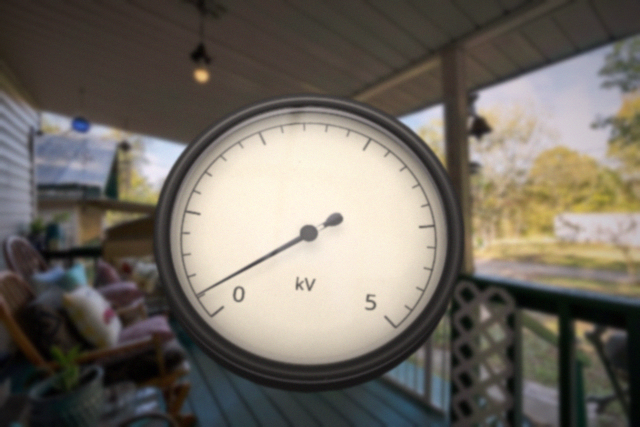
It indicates 0.2 kV
